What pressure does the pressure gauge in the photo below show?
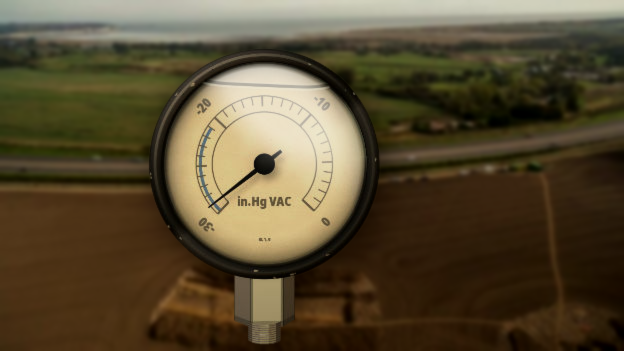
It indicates -29 inHg
